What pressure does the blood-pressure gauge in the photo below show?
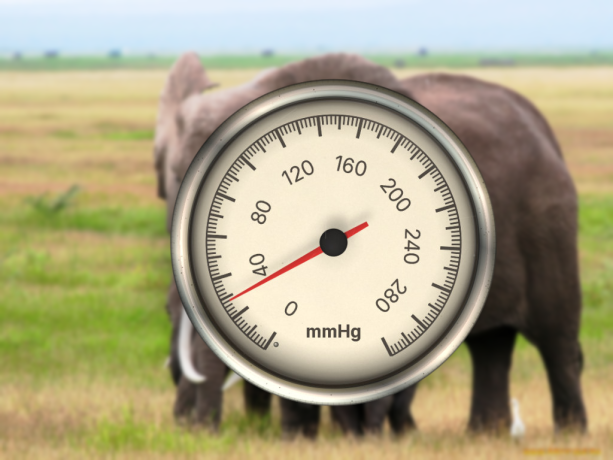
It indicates 28 mmHg
